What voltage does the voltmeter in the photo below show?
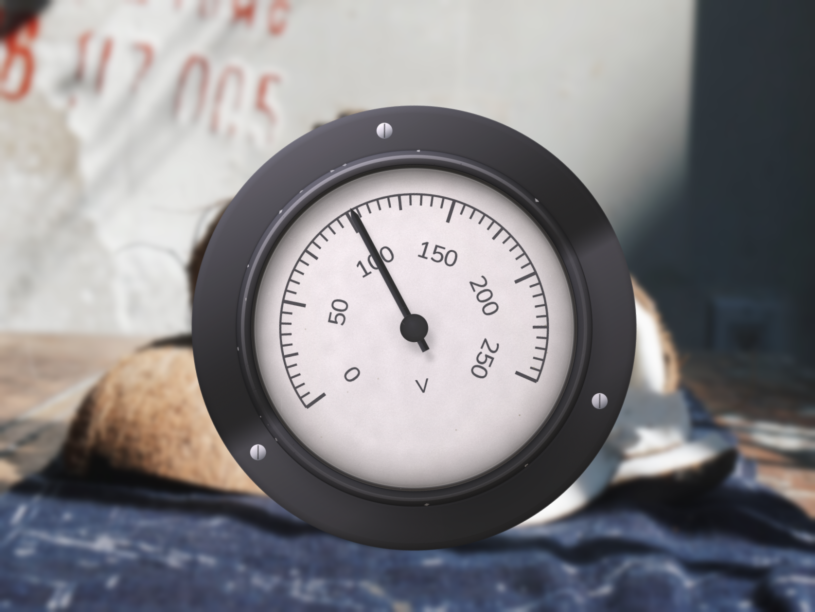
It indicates 102.5 V
